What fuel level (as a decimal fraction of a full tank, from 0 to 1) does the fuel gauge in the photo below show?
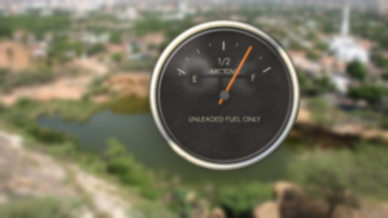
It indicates 0.75
